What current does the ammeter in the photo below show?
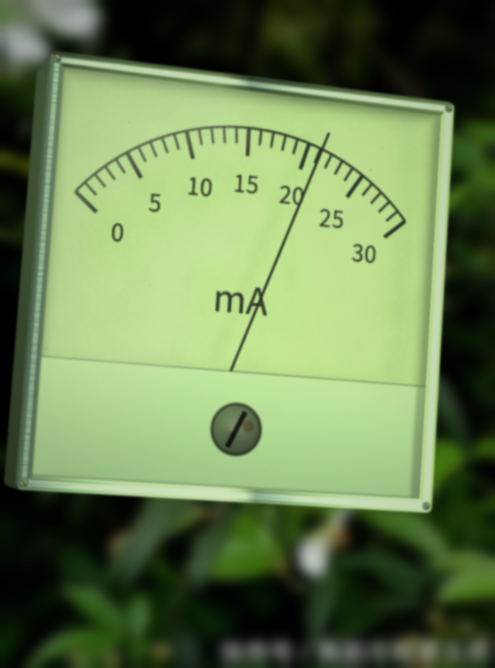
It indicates 21 mA
